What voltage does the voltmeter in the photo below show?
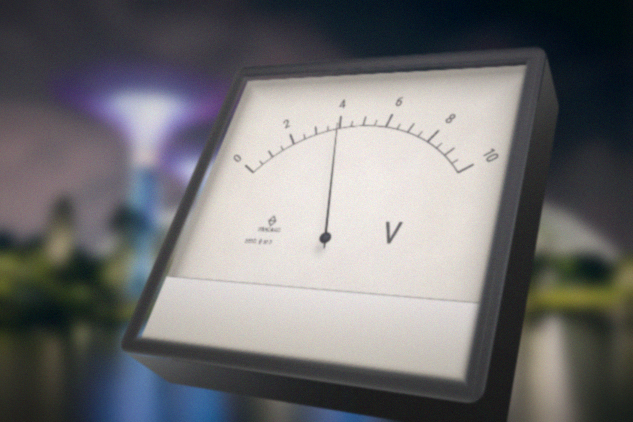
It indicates 4 V
